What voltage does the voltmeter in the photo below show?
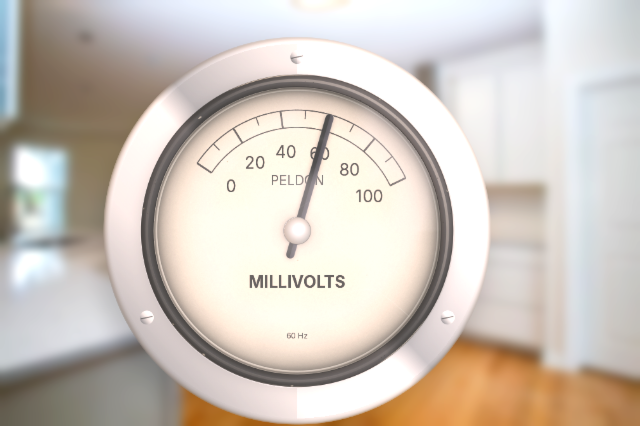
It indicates 60 mV
